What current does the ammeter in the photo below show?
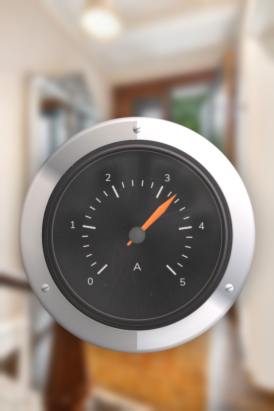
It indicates 3.3 A
